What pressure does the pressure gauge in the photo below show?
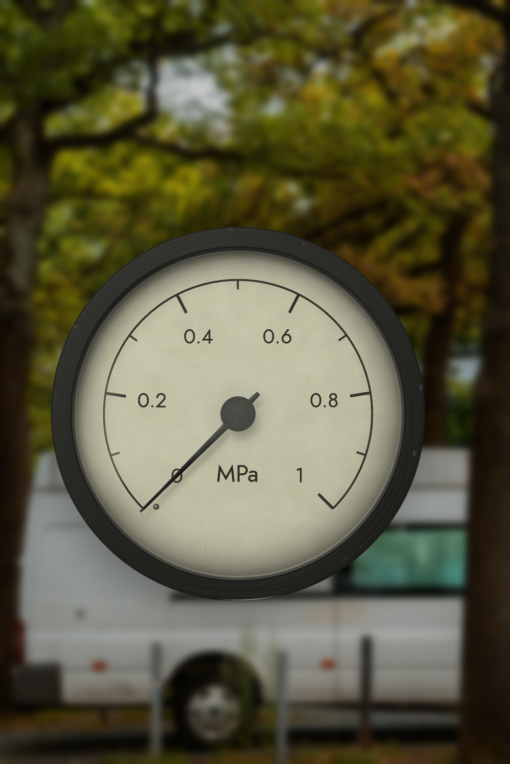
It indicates 0 MPa
